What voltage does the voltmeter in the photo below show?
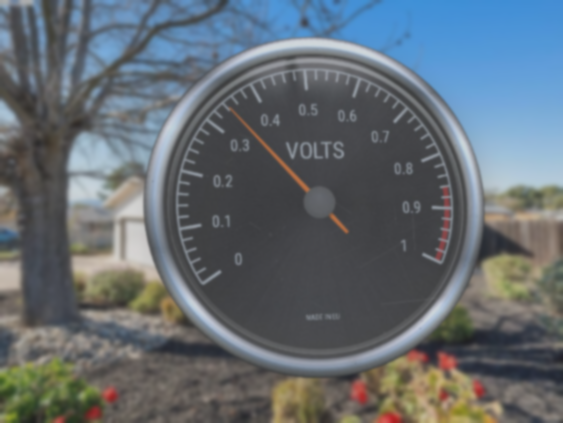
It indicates 0.34 V
